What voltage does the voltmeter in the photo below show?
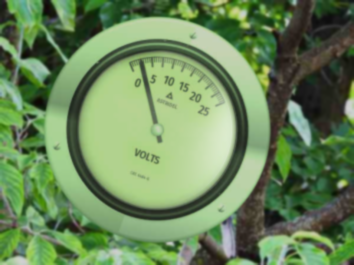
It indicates 2.5 V
